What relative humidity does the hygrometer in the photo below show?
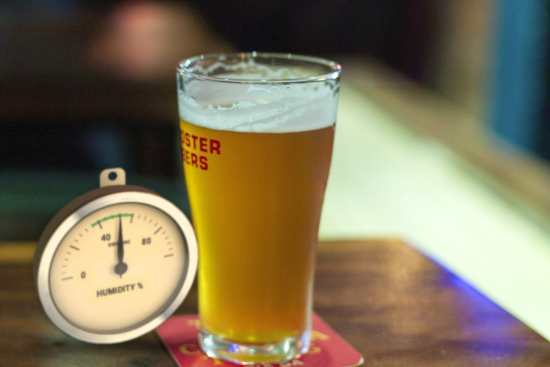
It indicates 52 %
